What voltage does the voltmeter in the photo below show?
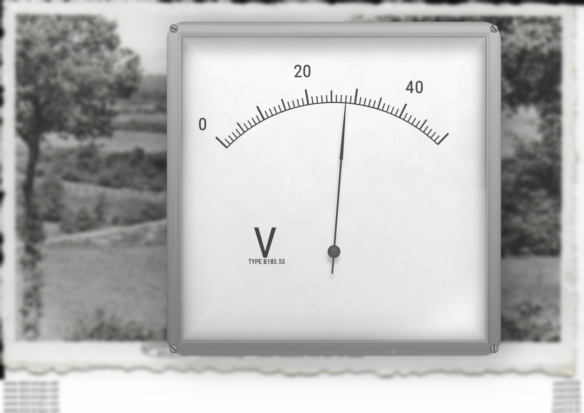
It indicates 28 V
